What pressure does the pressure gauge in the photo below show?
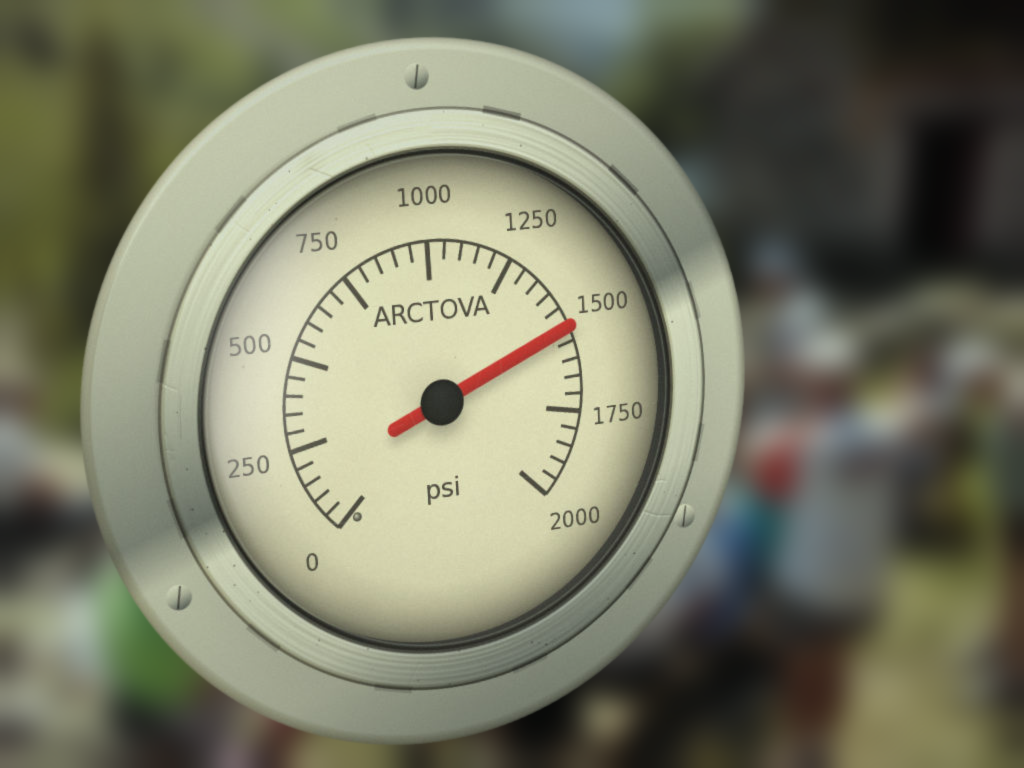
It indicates 1500 psi
